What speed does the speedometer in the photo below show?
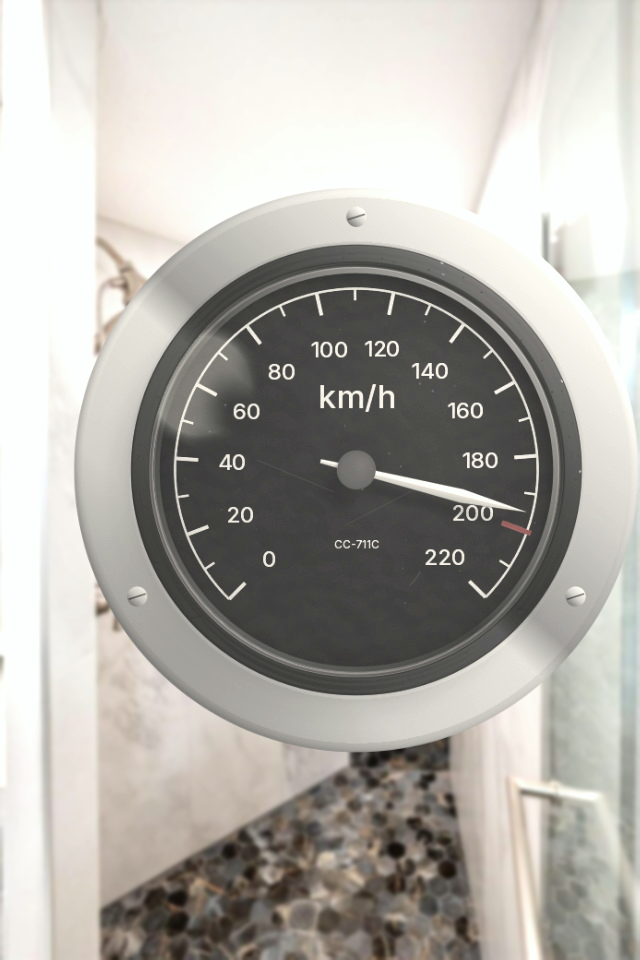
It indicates 195 km/h
